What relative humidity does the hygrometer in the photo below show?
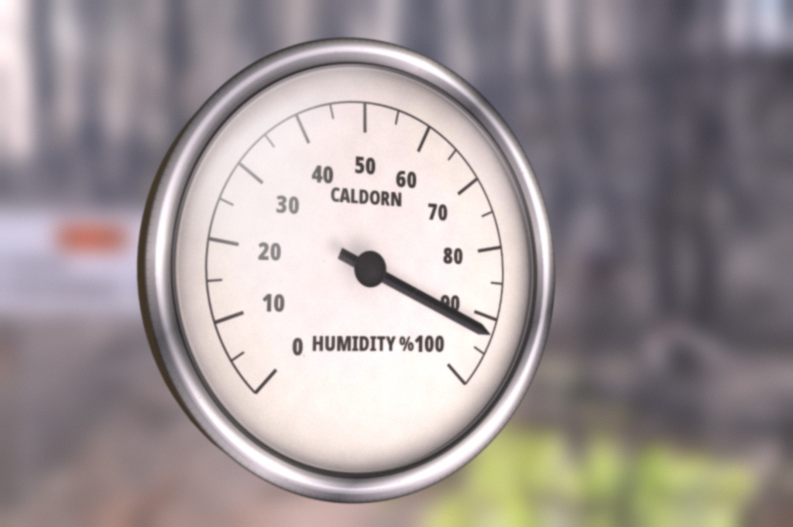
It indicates 92.5 %
